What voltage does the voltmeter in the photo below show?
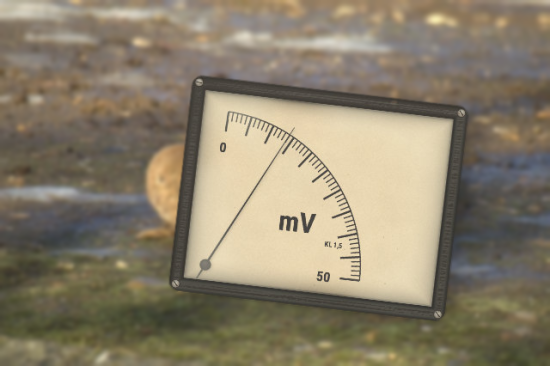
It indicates 14 mV
